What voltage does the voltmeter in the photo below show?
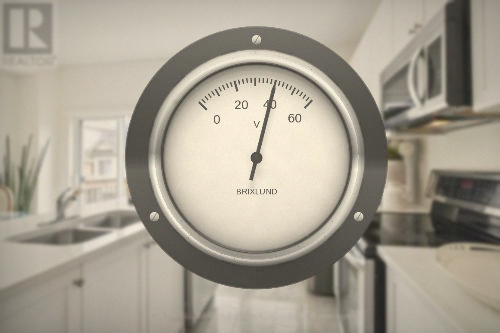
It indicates 40 V
